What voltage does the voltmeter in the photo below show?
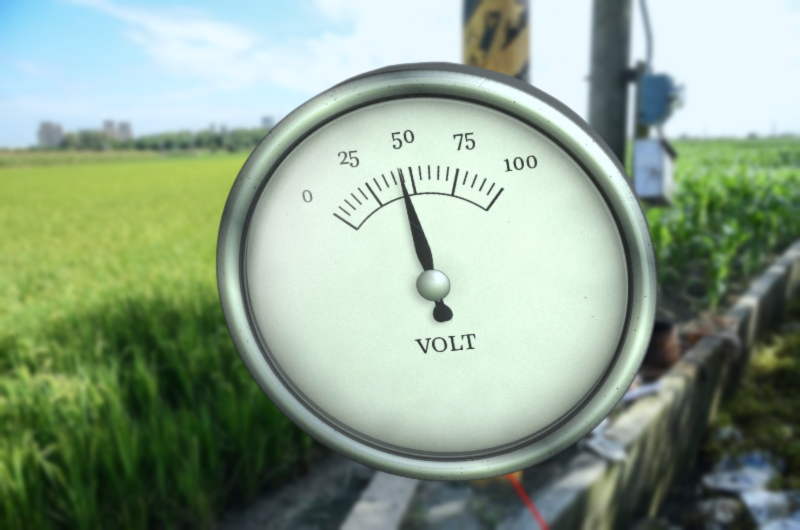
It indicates 45 V
